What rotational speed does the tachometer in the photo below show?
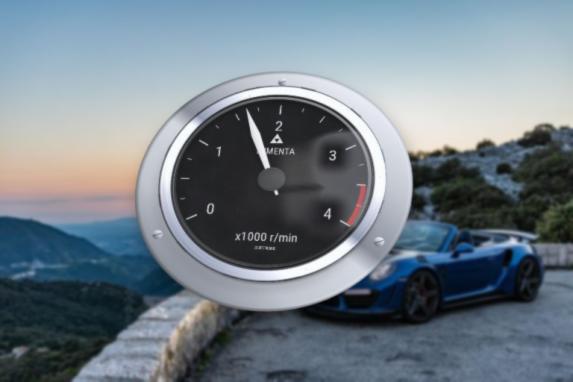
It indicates 1625 rpm
